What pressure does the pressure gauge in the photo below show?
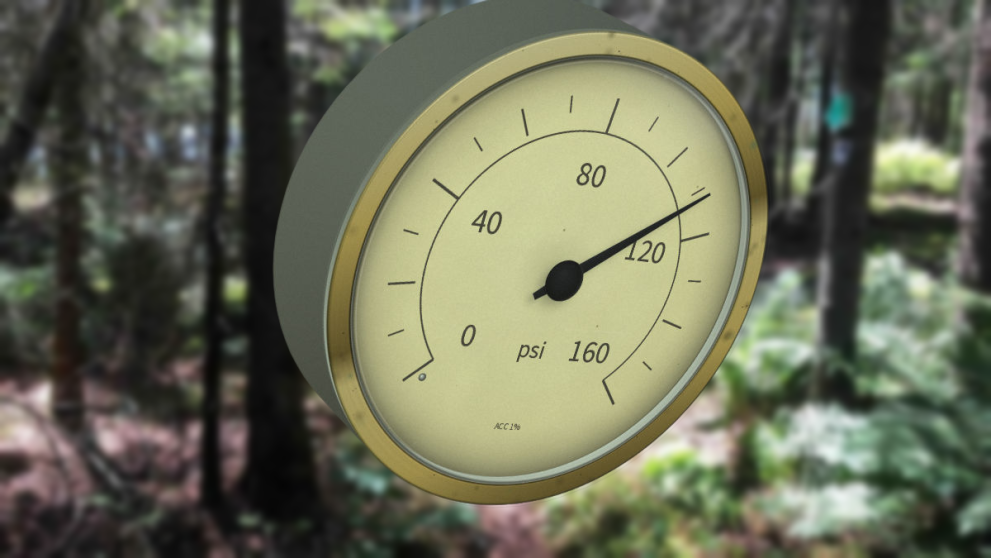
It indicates 110 psi
